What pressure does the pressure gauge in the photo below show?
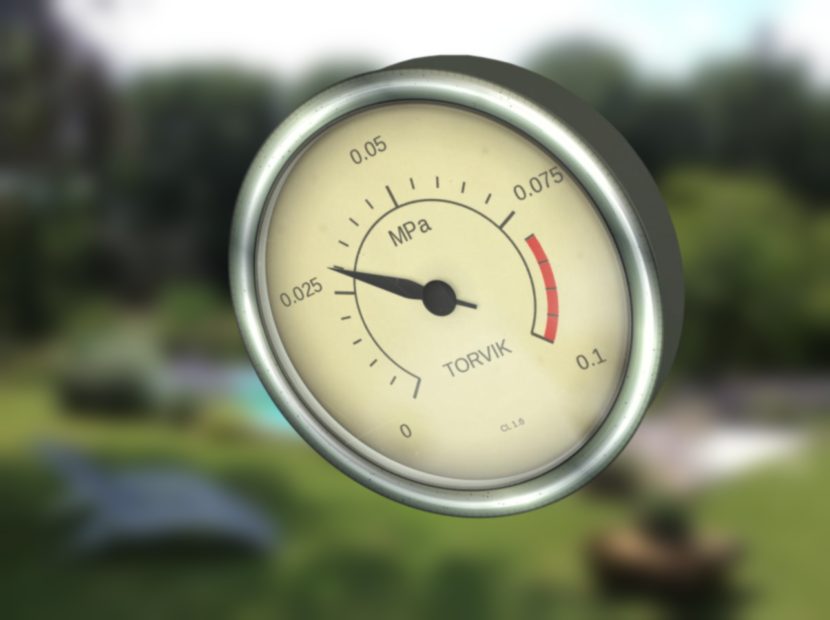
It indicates 0.03 MPa
